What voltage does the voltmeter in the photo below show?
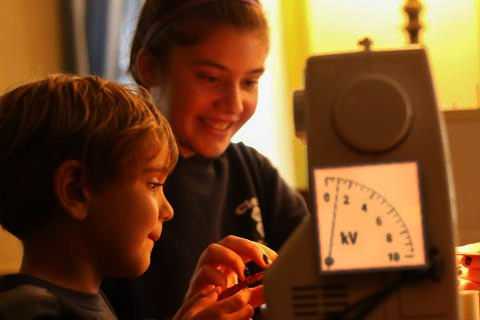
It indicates 1 kV
